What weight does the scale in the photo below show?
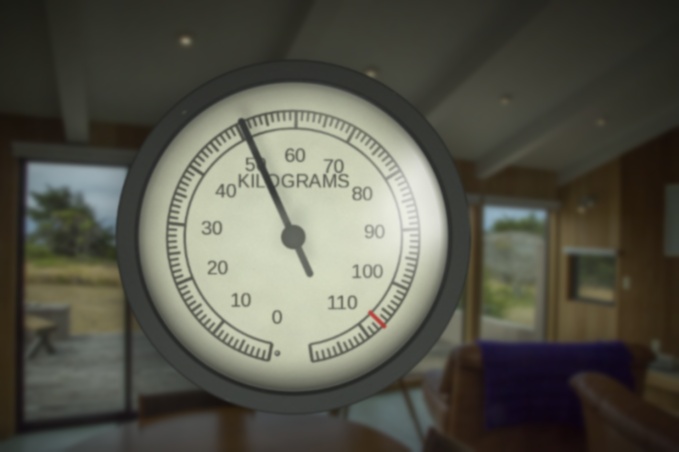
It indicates 51 kg
